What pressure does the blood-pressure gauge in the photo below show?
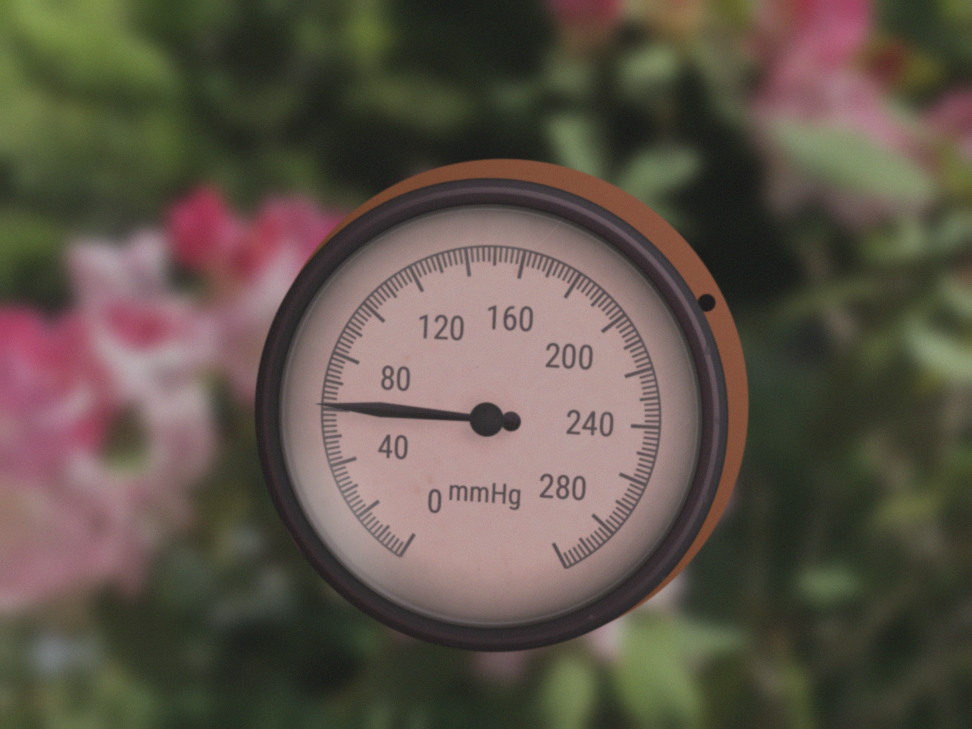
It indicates 62 mmHg
